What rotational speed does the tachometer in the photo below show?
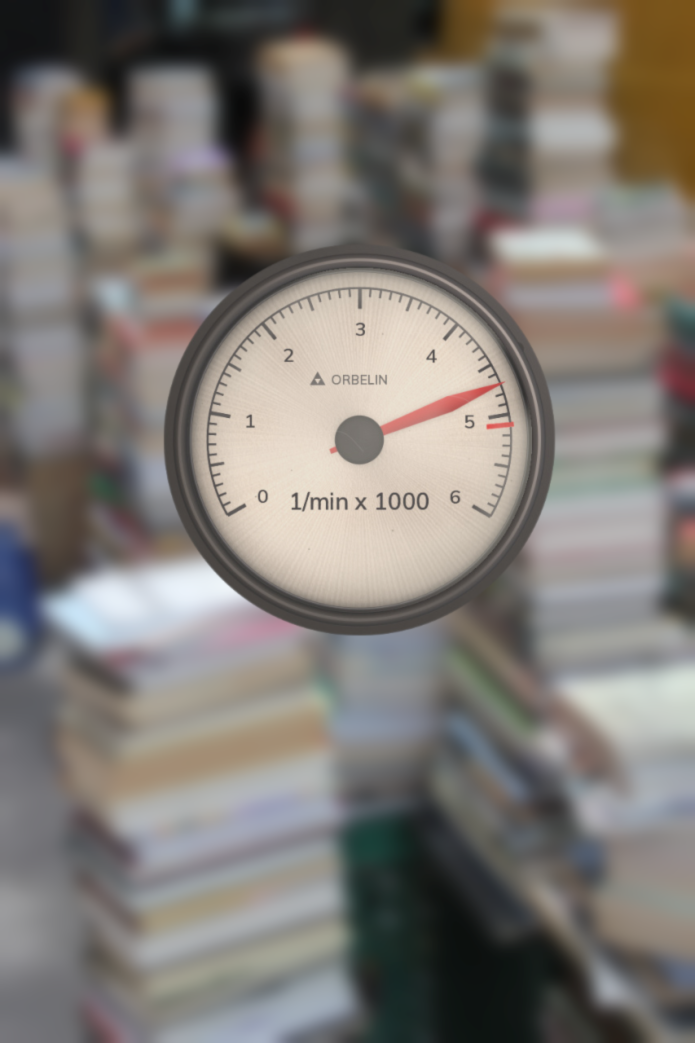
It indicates 4700 rpm
